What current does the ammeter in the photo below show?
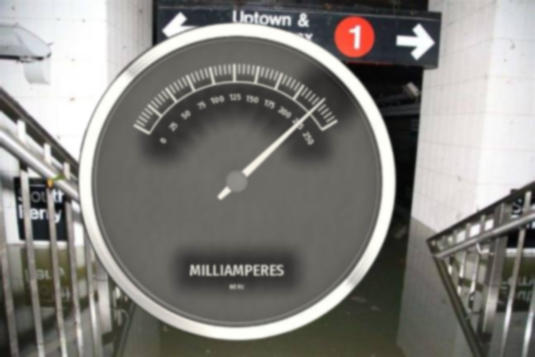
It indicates 225 mA
